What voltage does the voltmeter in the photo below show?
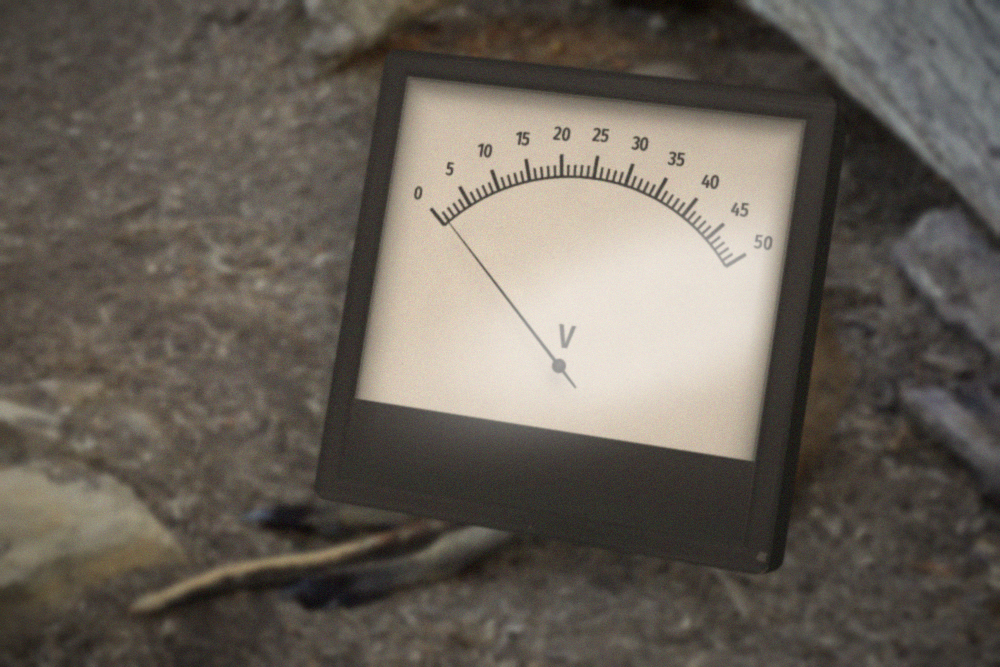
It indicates 1 V
